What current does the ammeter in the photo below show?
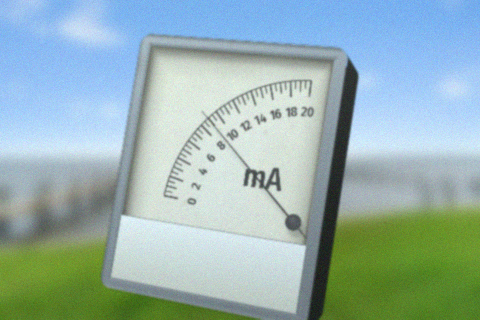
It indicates 9 mA
